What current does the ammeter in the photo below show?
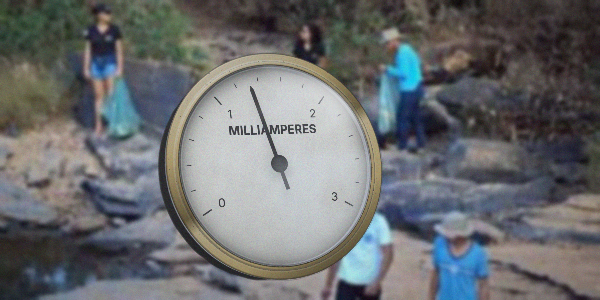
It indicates 1.3 mA
